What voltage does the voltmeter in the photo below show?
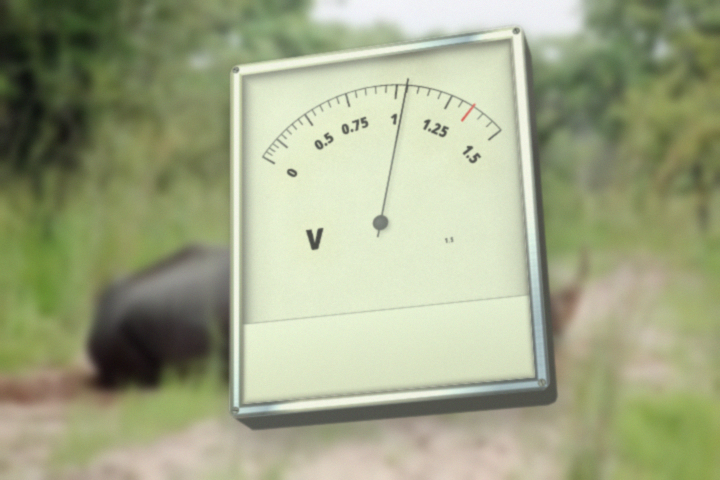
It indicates 1.05 V
